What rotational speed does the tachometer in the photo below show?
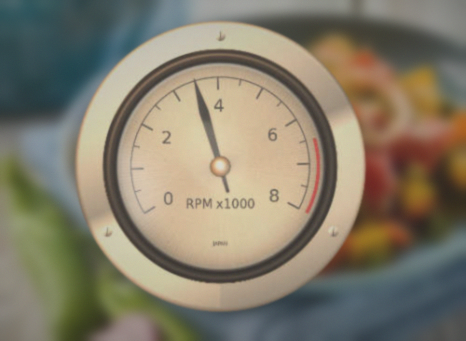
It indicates 3500 rpm
